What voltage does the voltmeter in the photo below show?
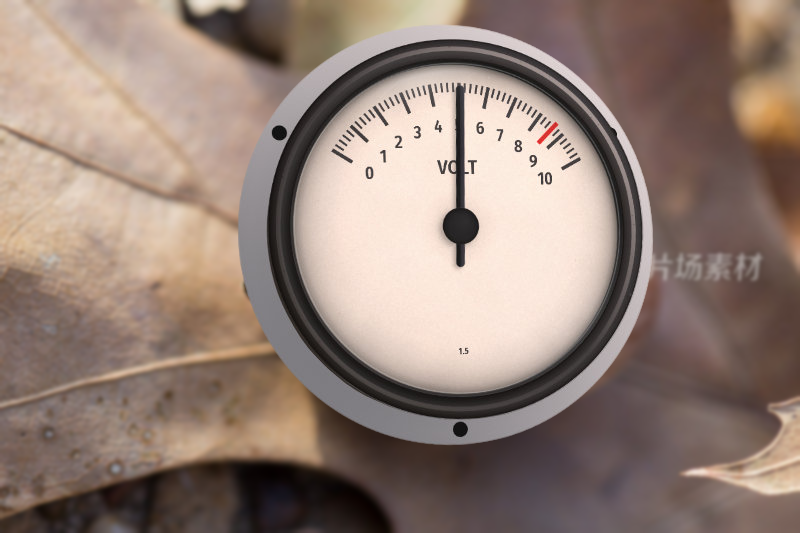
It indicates 5 V
